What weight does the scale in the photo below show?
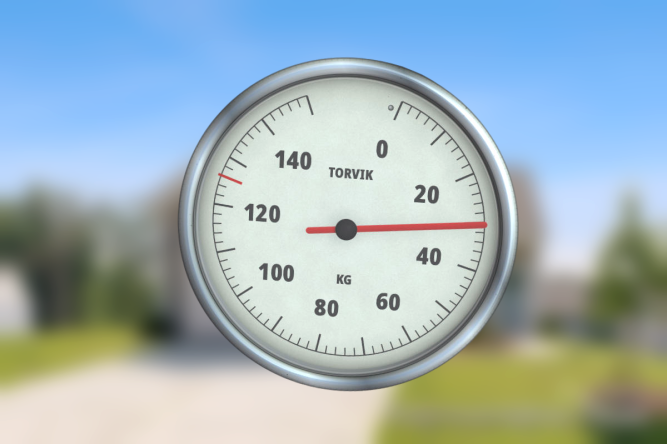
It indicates 30 kg
